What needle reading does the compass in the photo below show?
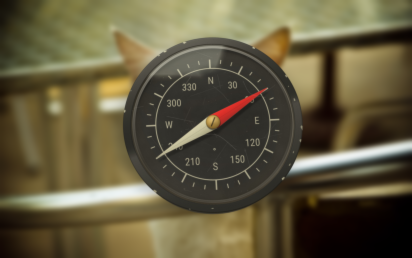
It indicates 60 °
